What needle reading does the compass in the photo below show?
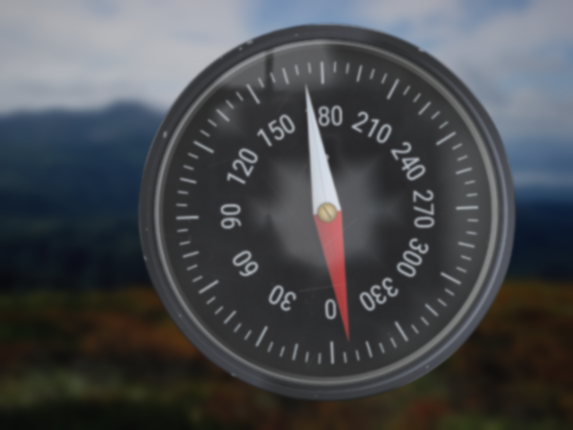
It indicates 352.5 °
